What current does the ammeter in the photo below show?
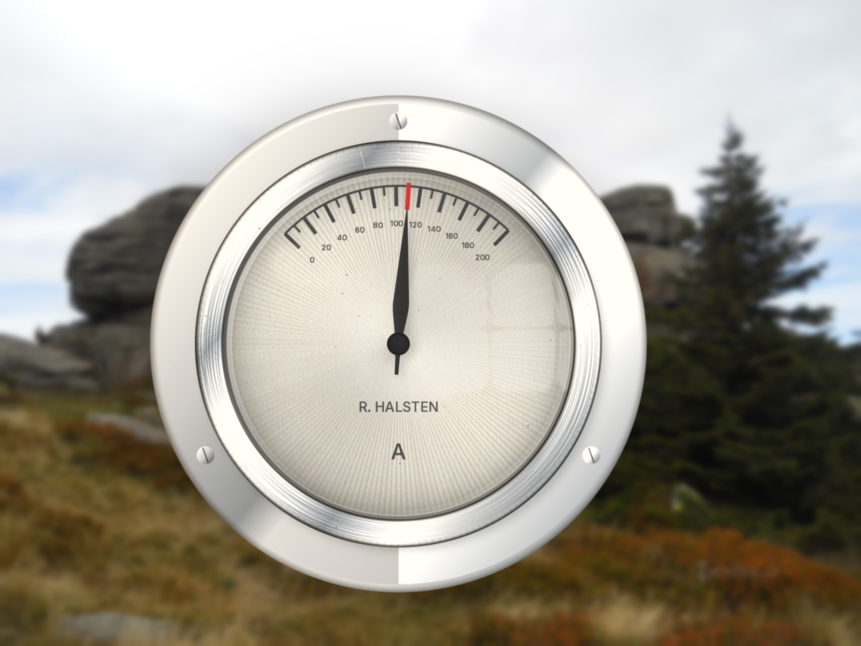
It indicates 110 A
